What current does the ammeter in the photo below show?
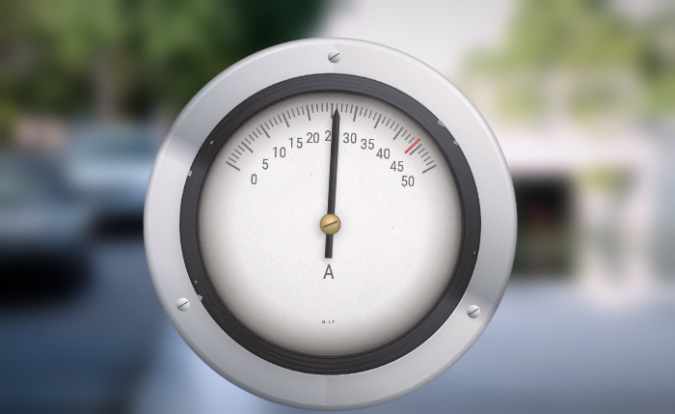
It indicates 26 A
